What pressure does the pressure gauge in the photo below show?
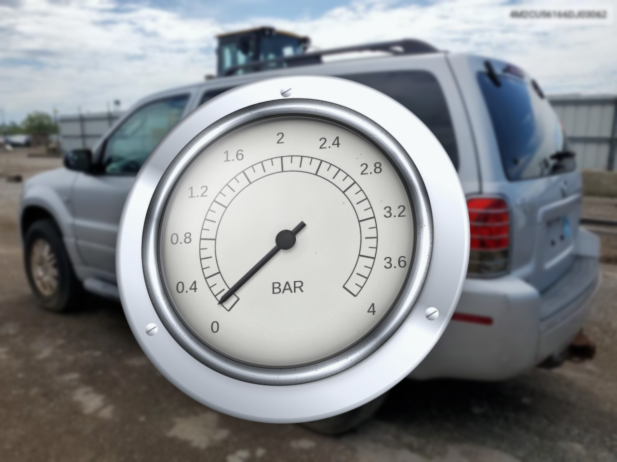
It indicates 0.1 bar
